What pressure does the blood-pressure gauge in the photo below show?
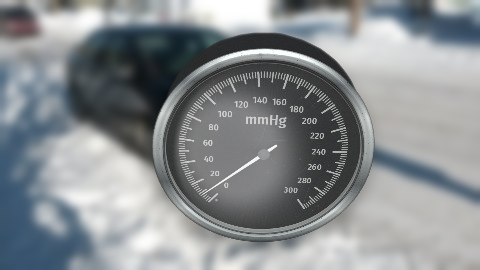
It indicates 10 mmHg
